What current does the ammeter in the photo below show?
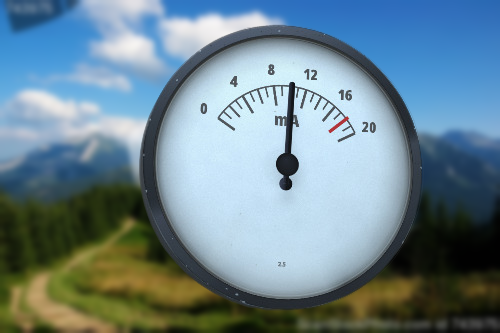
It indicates 10 mA
